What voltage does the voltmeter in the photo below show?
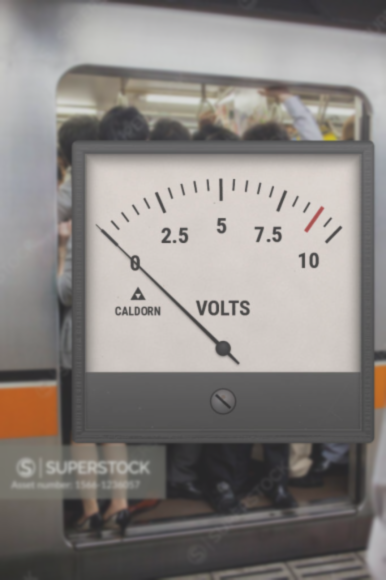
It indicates 0 V
